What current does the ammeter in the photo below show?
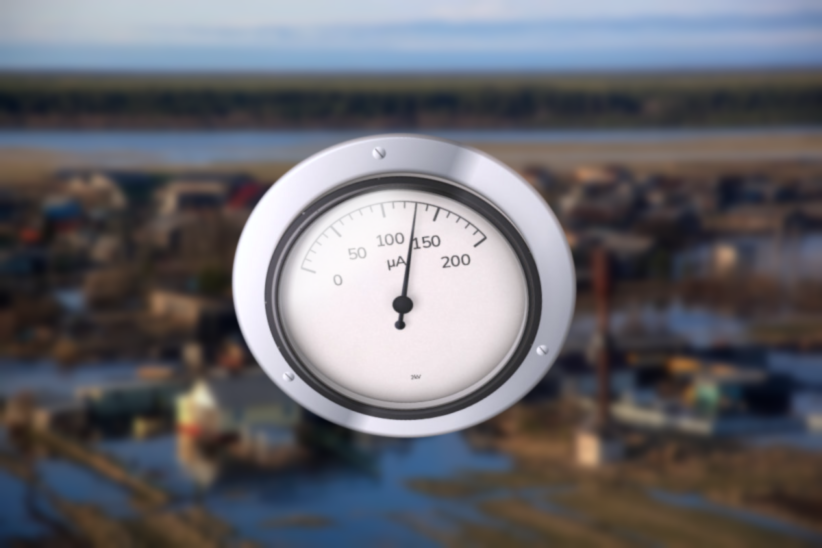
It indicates 130 µA
